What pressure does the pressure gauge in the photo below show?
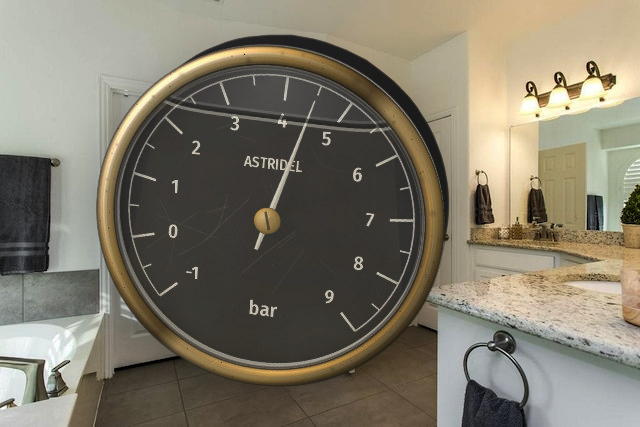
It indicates 4.5 bar
